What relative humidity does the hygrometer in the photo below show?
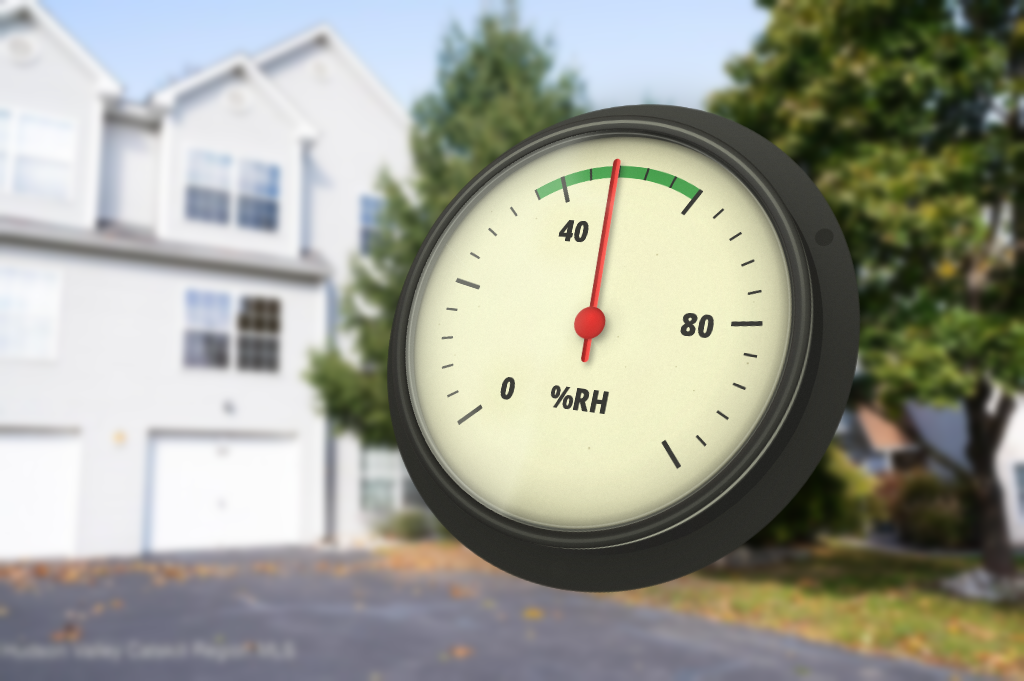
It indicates 48 %
